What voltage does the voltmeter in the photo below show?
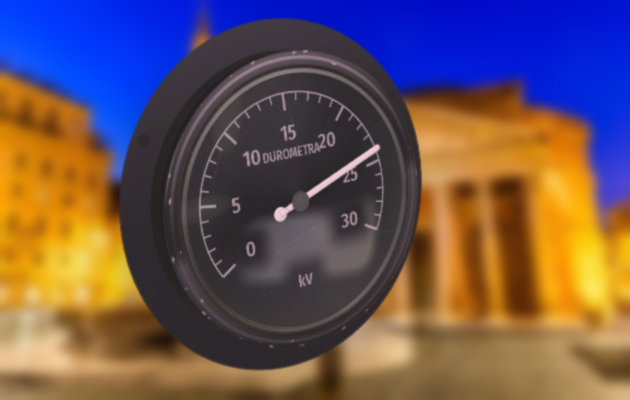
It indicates 24 kV
